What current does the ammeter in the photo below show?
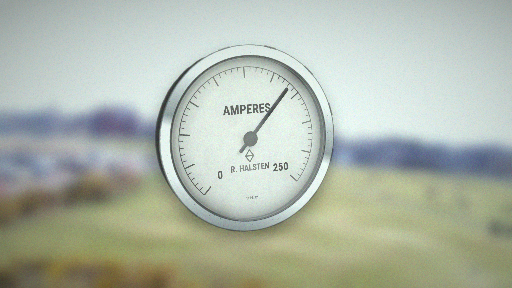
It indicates 165 A
